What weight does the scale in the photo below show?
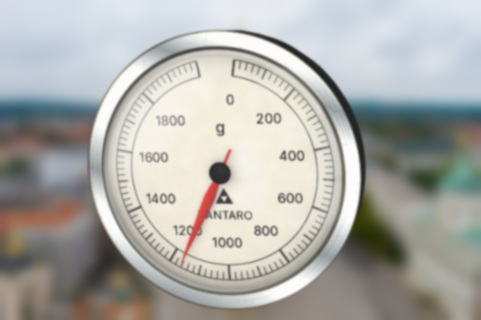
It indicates 1160 g
